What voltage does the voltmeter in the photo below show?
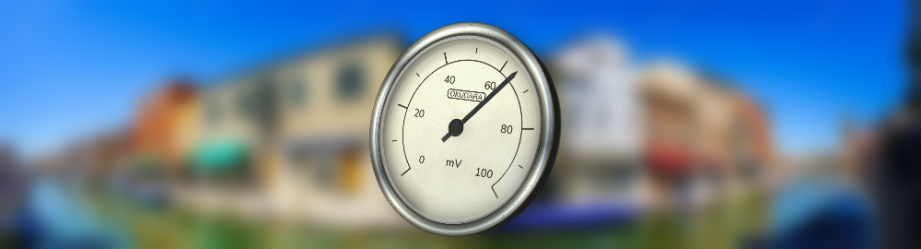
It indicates 65 mV
